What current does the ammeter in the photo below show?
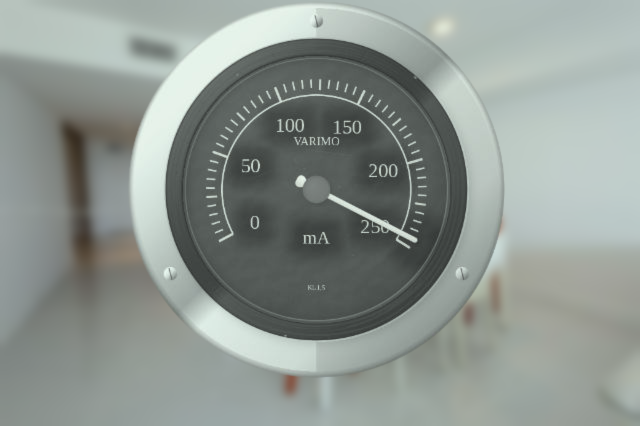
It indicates 245 mA
